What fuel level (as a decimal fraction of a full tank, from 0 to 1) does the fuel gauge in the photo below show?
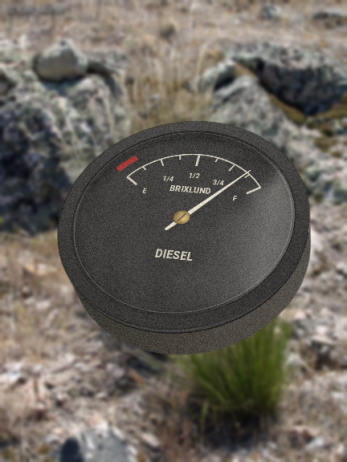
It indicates 0.875
